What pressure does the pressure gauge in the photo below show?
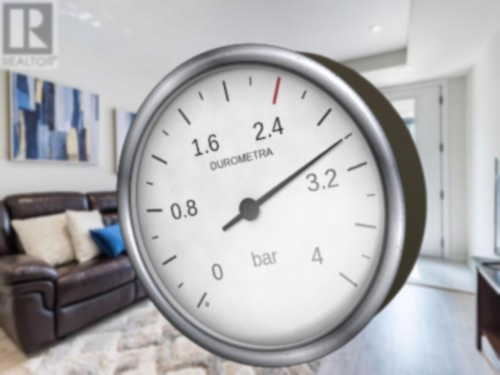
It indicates 3 bar
